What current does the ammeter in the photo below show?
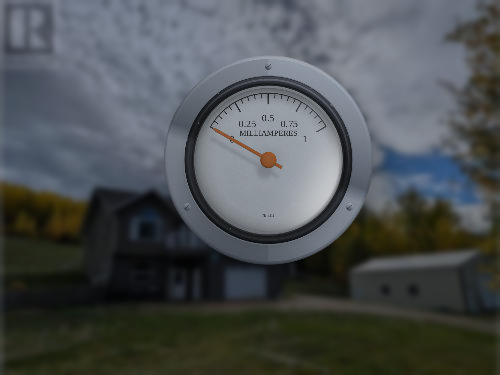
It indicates 0 mA
